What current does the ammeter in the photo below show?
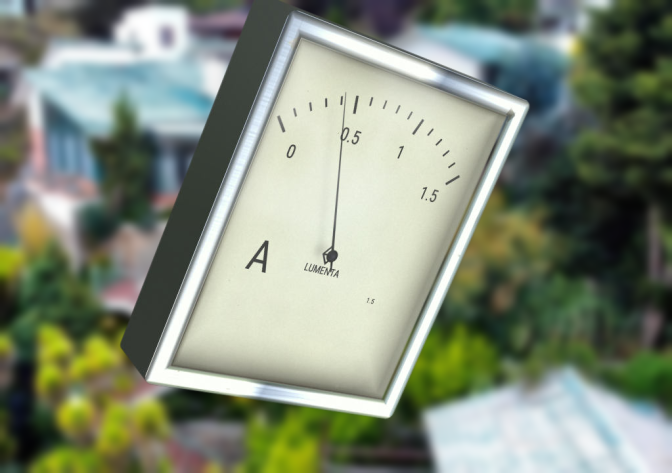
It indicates 0.4 A
